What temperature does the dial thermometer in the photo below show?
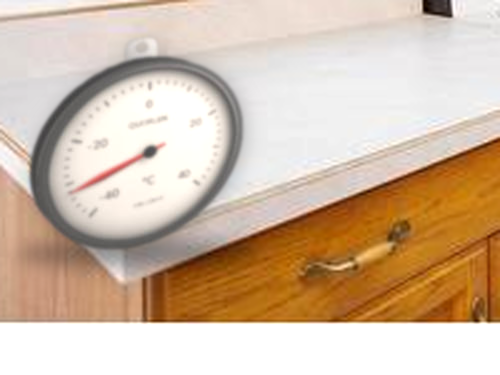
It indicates -32 °C
